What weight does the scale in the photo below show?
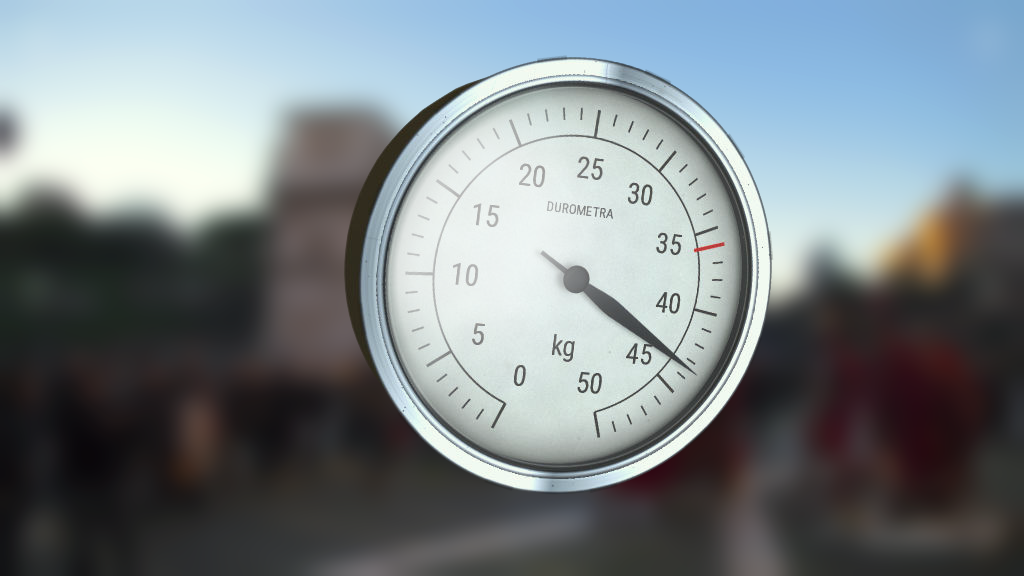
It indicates 43.5 kg
